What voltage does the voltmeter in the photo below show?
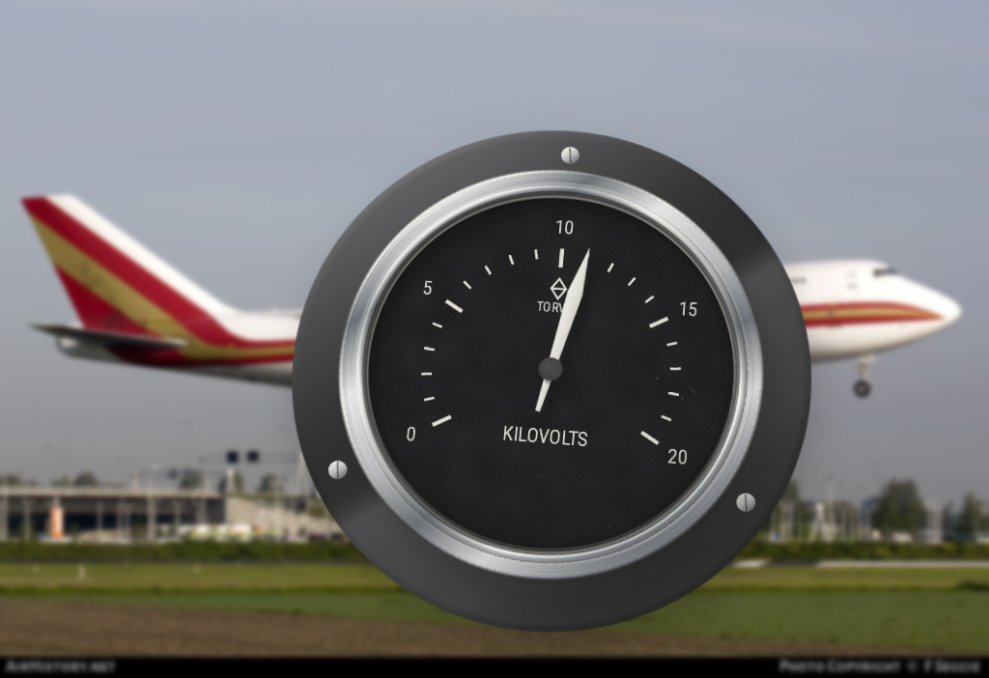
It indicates 11 kV
